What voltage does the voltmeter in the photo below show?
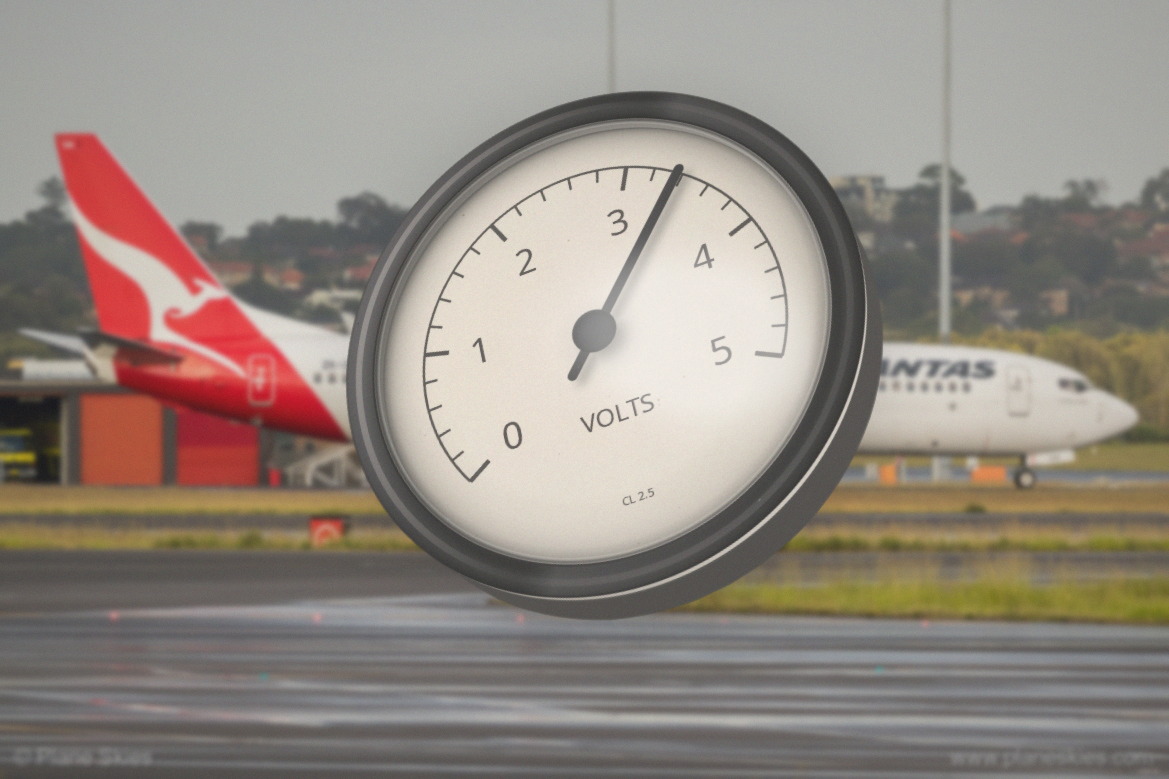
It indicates 3.4 V
